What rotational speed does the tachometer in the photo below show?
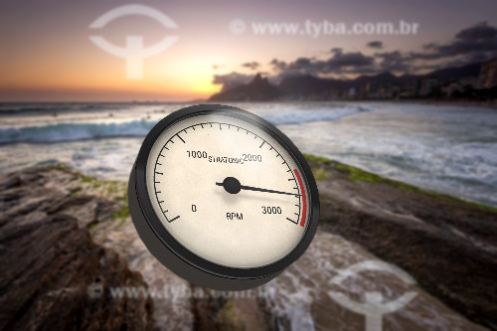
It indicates 2700 rpm
